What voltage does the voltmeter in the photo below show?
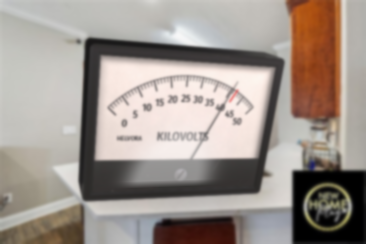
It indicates 40 kV
